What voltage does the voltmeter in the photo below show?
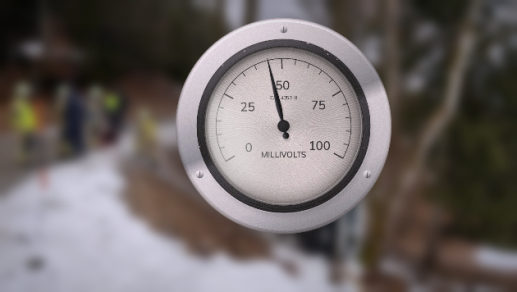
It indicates 45 mV
